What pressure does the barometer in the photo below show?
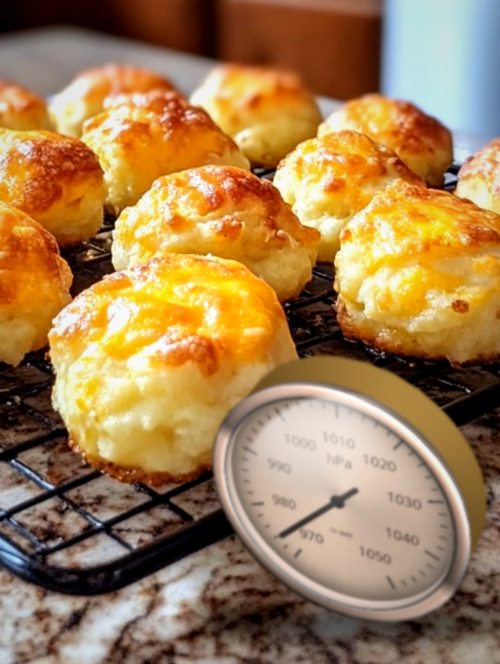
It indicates 974 hPa
